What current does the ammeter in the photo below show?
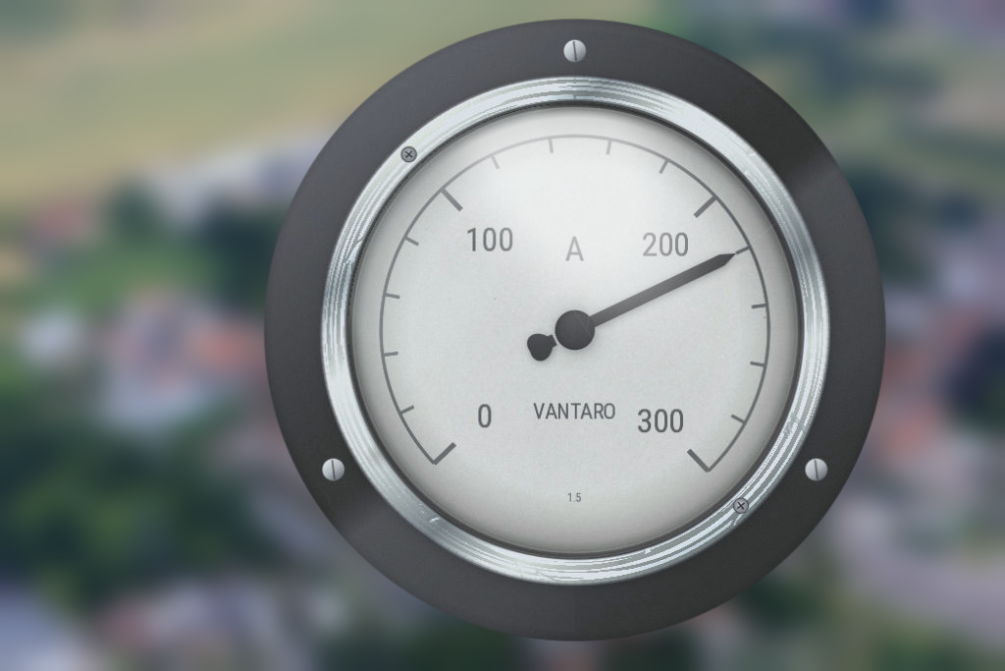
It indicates 220 A
